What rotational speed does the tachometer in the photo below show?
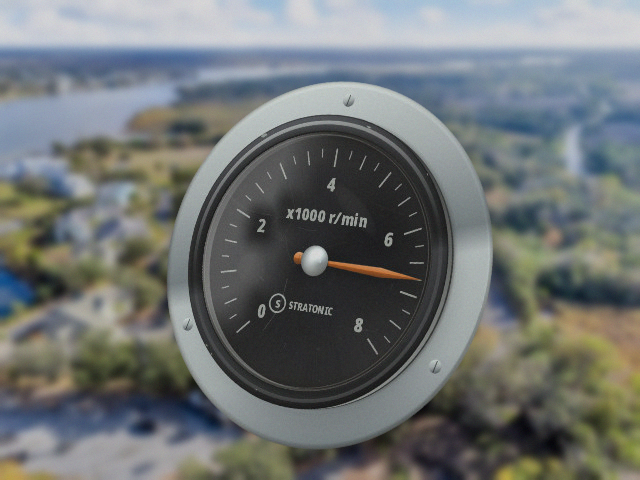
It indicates 6750 rpm
